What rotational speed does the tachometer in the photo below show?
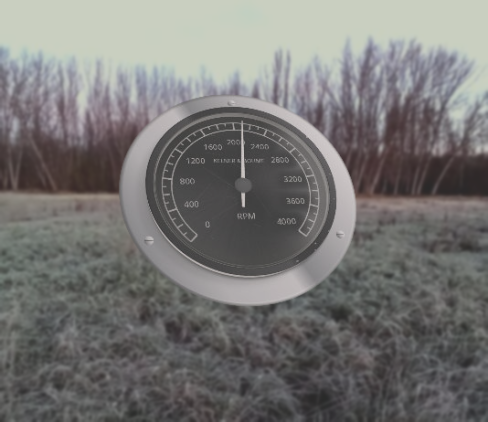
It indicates 2100 rpm
